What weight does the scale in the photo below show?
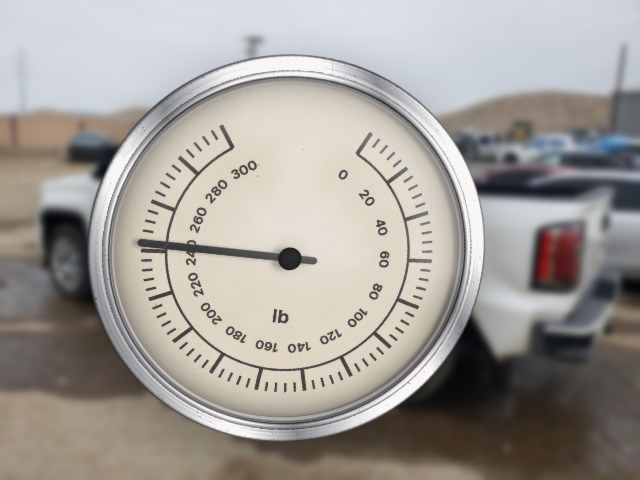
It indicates 244 lb
